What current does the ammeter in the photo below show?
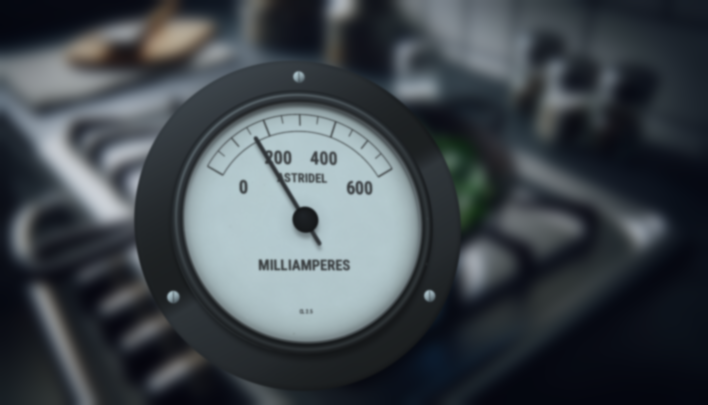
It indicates 150 mA
